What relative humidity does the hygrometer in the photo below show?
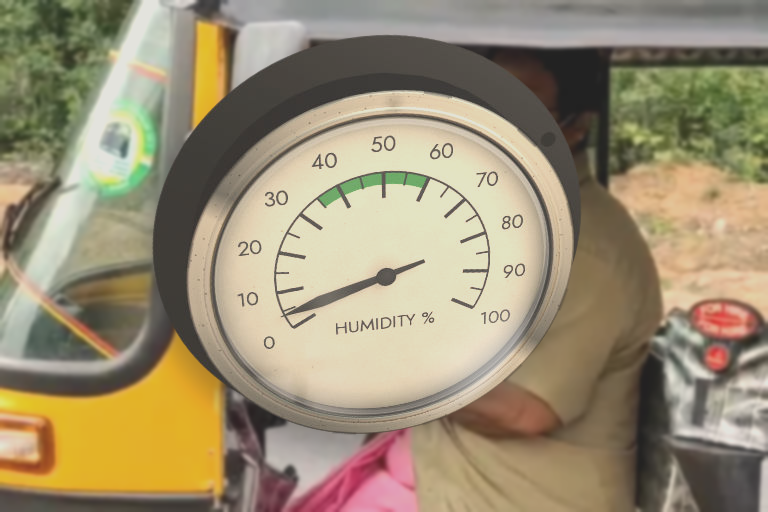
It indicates 5 %
